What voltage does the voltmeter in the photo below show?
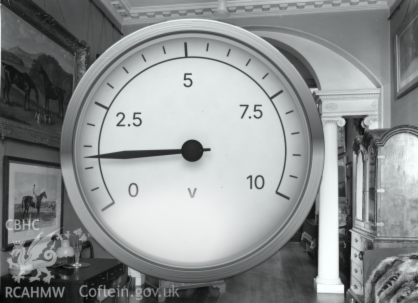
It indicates 1.25 V
